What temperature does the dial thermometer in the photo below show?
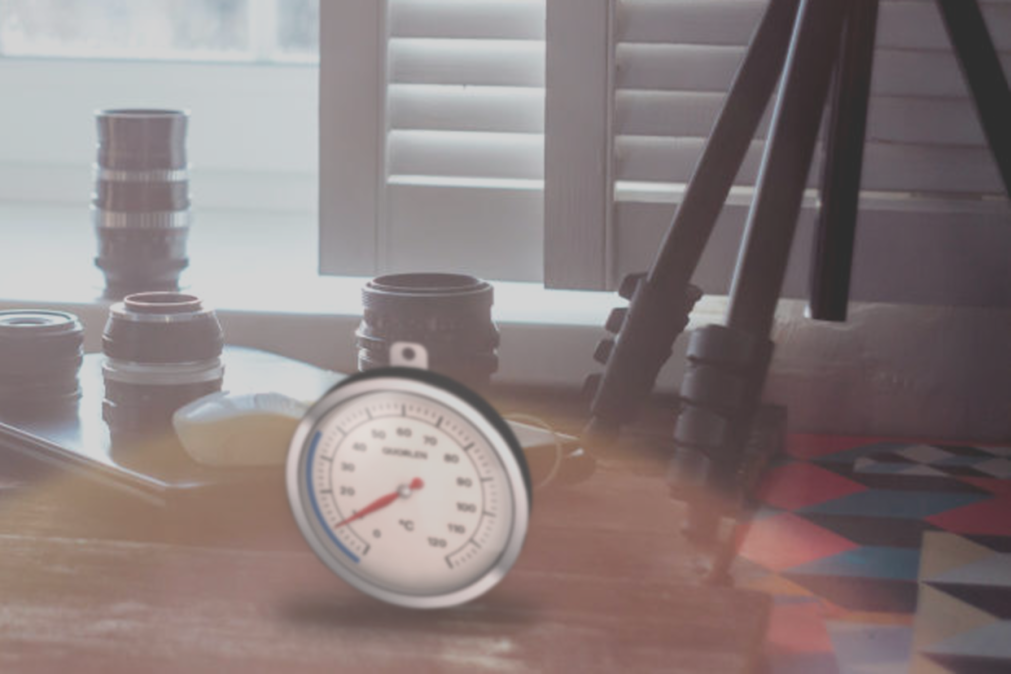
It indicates 10 °C
